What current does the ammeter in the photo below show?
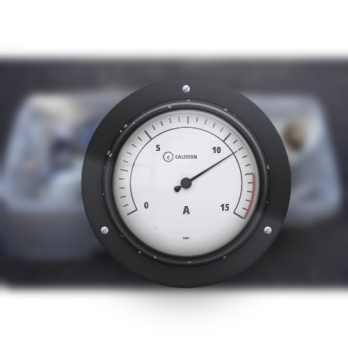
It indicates 11 A
